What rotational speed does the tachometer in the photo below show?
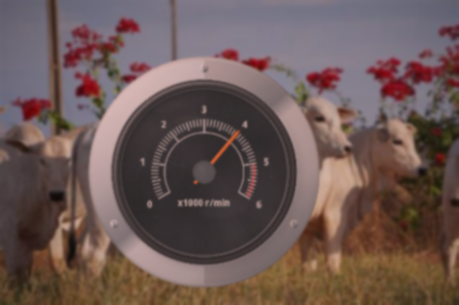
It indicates 4000 rpm
